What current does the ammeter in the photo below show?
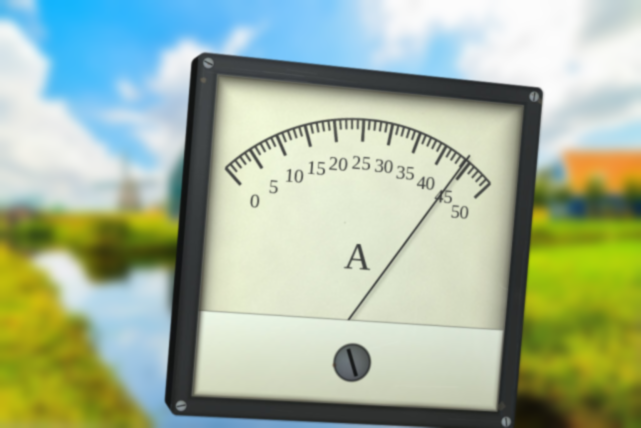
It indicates 44 A
